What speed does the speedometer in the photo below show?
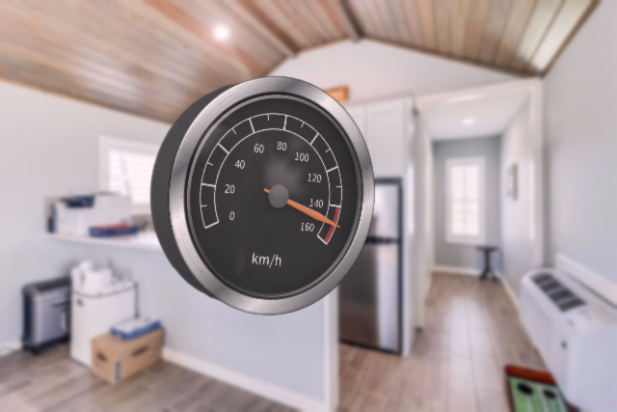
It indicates 150 km/h
